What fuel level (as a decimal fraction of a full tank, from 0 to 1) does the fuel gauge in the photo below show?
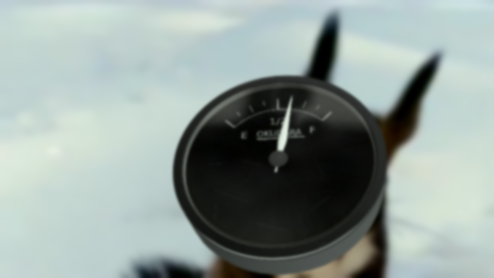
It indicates 0.625
